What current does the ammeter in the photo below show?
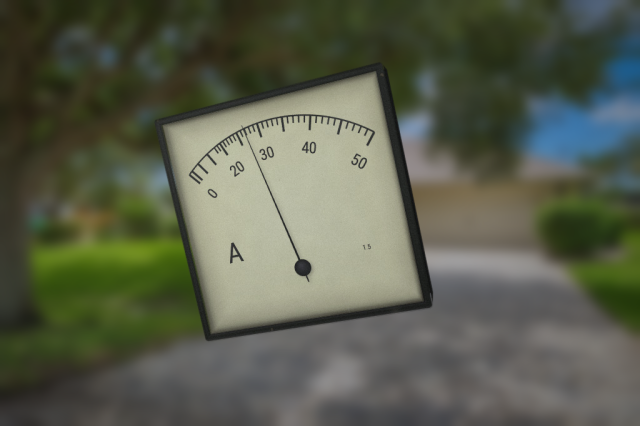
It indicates 27 A
